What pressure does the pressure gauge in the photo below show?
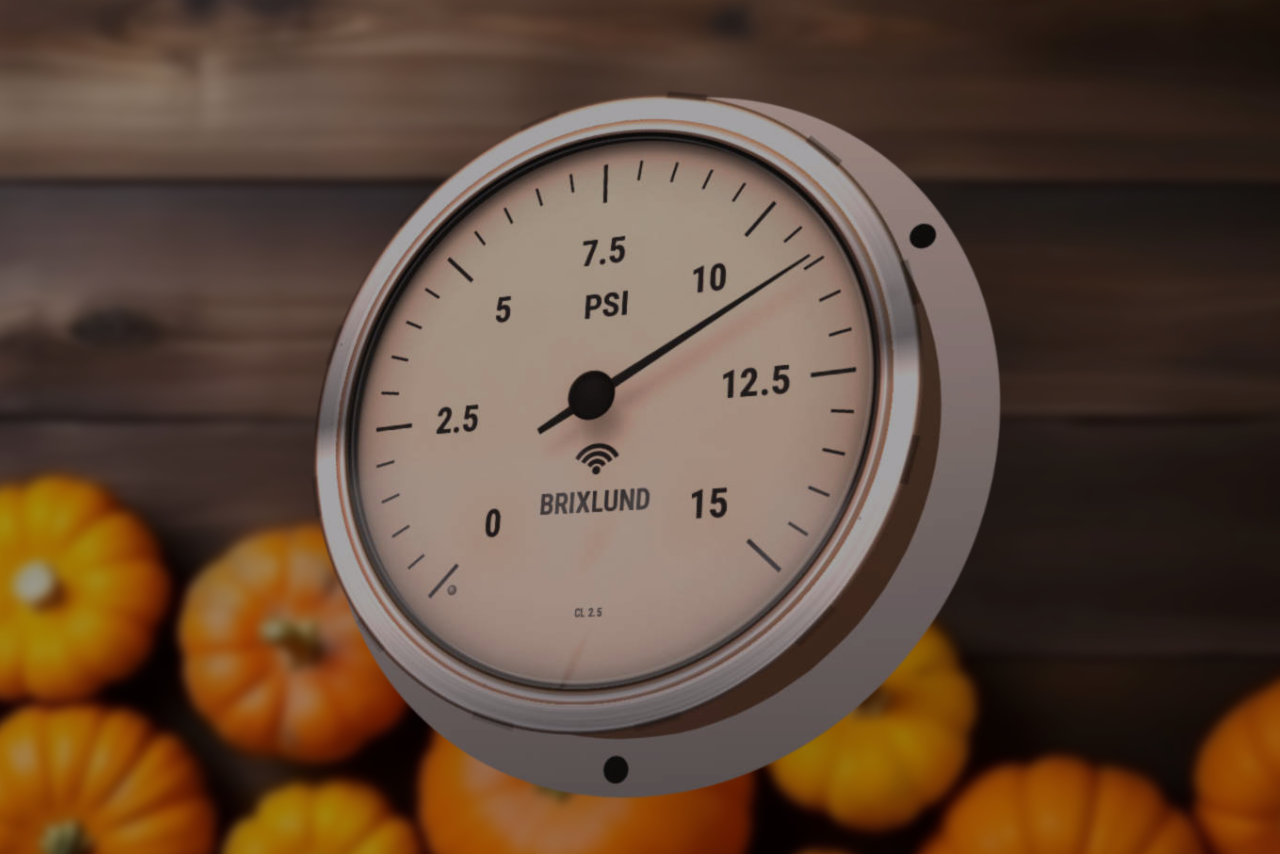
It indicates 11 psi
